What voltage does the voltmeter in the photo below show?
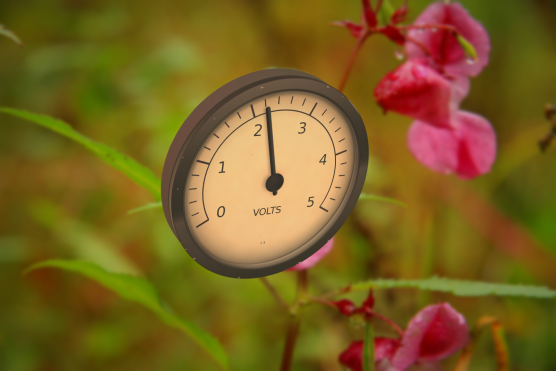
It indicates 2.2 V
